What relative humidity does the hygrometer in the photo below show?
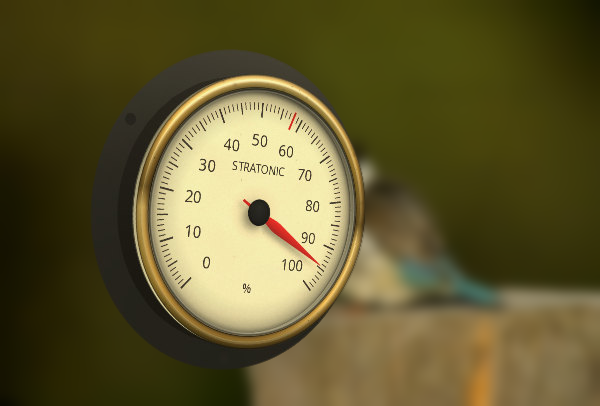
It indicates 95 %
